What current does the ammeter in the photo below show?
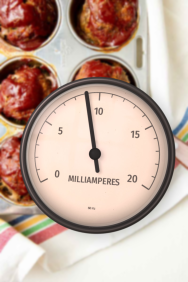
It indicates 9 mA
